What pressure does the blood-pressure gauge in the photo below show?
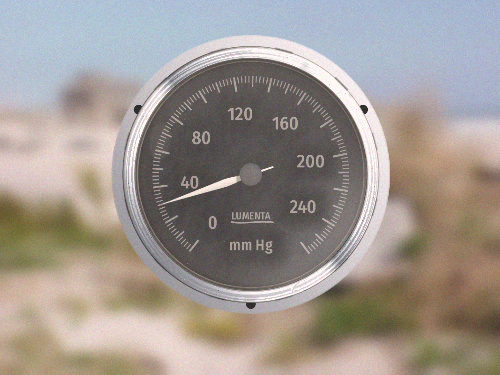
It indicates 30 mmHg
